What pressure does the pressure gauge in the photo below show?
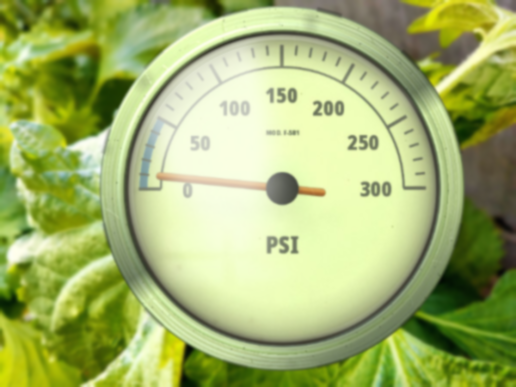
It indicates 10 psi
